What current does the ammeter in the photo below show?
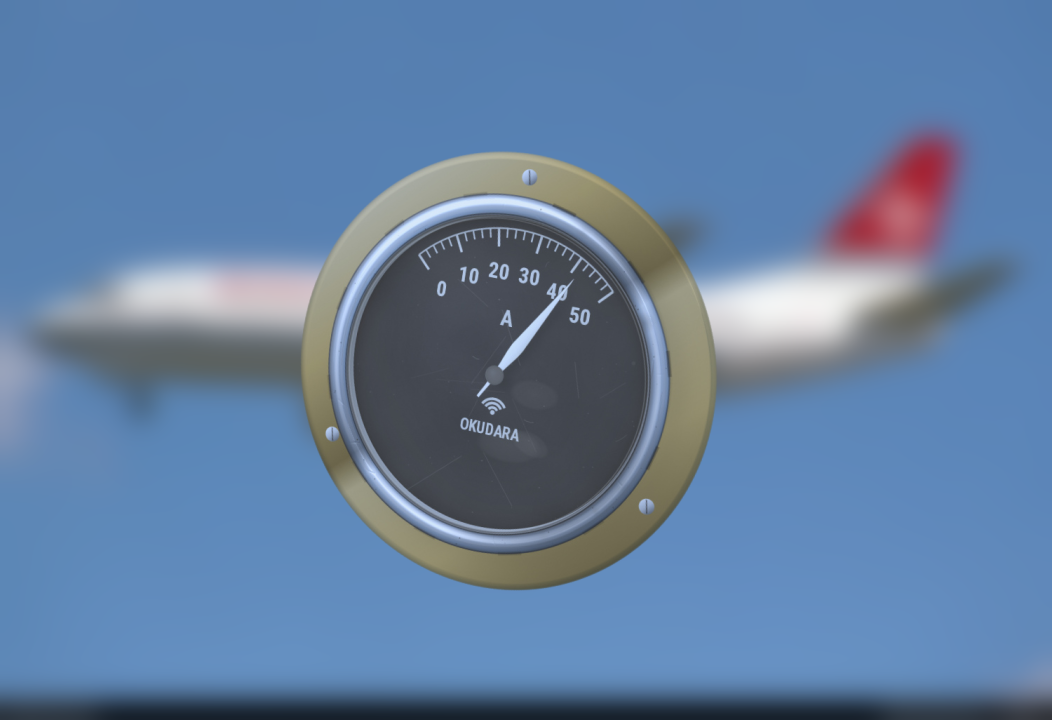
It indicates 42 A
